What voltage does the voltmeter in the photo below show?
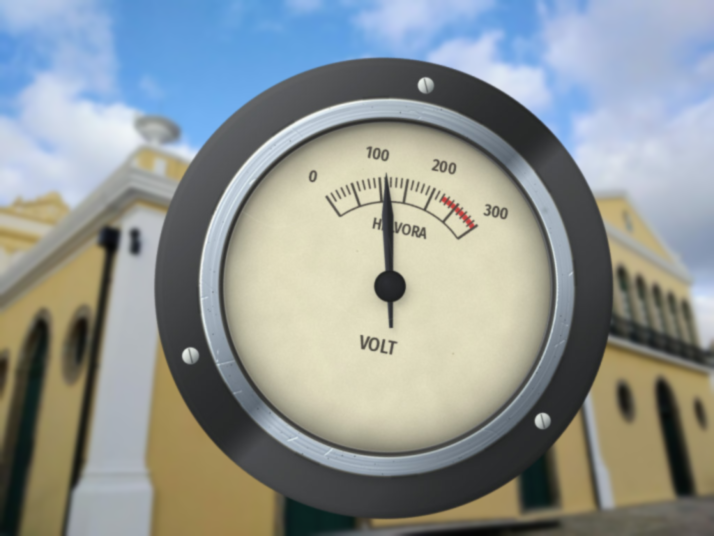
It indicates 110 V
